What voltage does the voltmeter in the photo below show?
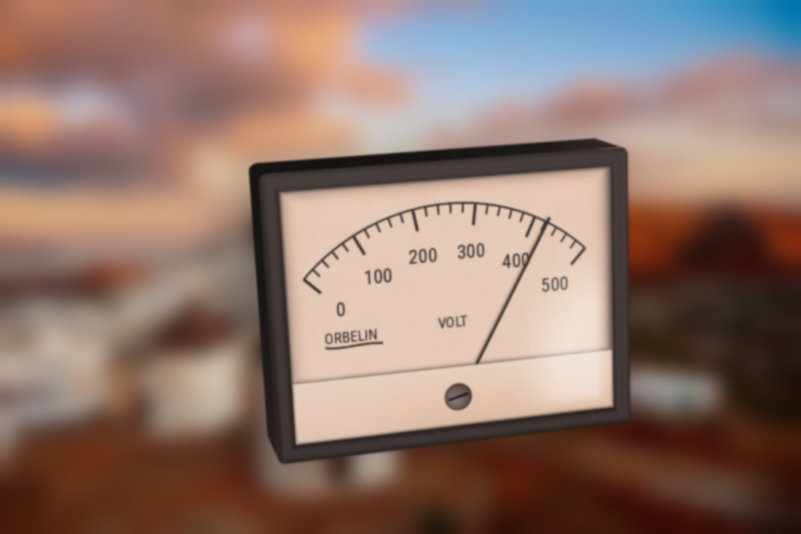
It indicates 420 V
